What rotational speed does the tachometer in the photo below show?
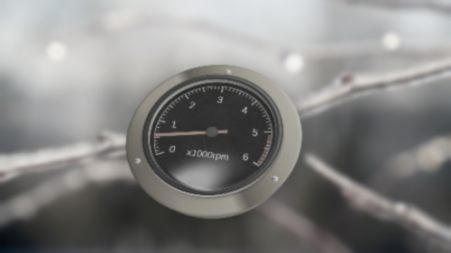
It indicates 500 rpm
